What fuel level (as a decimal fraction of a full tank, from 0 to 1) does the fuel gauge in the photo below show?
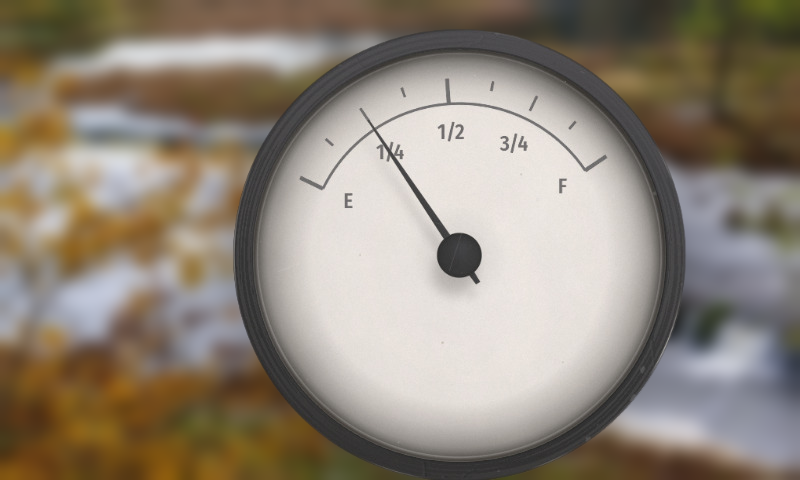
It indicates 0.25
